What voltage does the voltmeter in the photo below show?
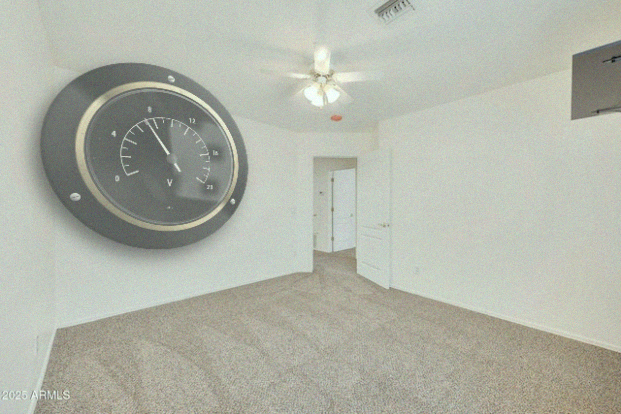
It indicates 7 V
